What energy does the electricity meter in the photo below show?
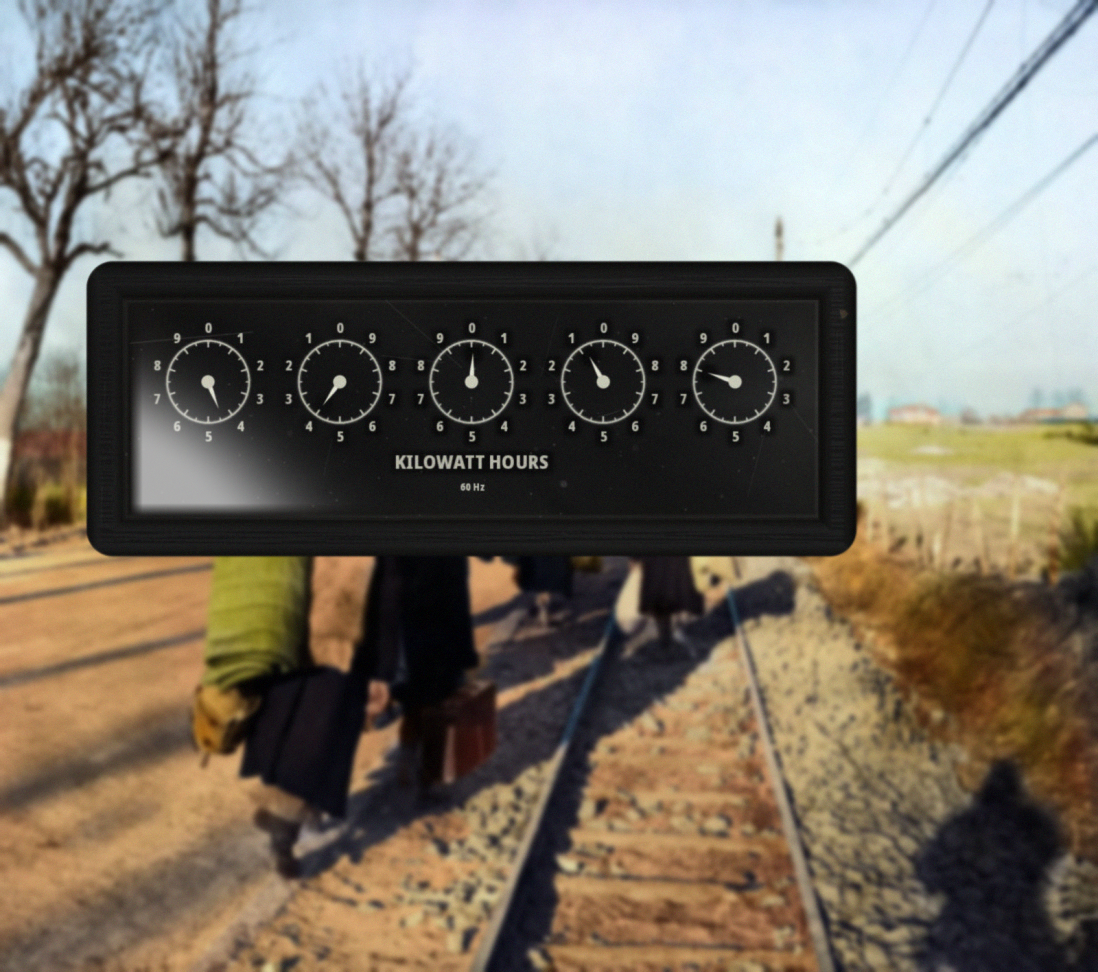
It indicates 44008 kWh
